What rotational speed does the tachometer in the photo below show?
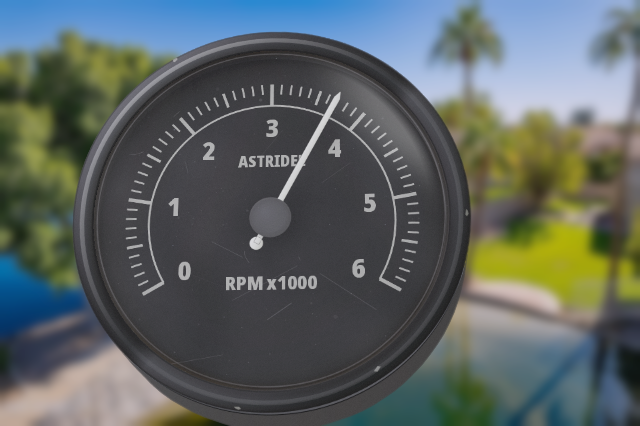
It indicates 3700 rpm
